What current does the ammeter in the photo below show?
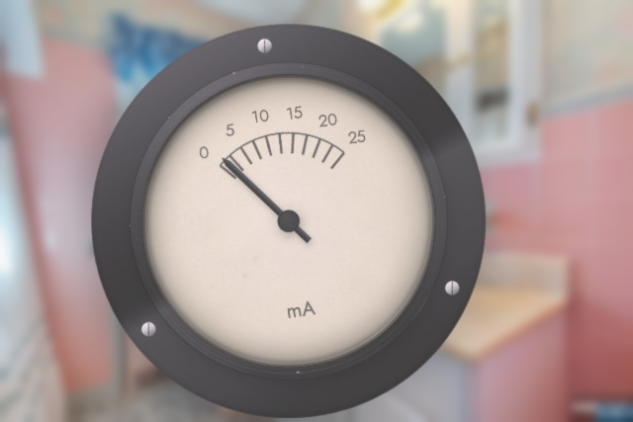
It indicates 1.25 mA
